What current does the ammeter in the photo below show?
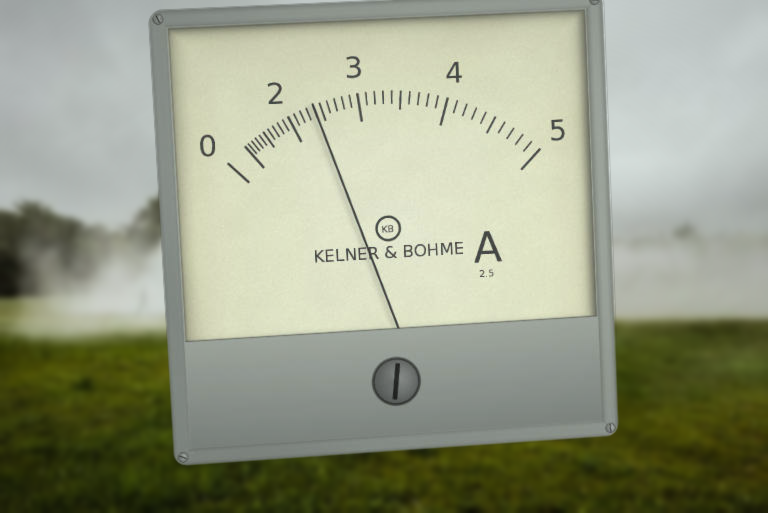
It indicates 2.4 A
